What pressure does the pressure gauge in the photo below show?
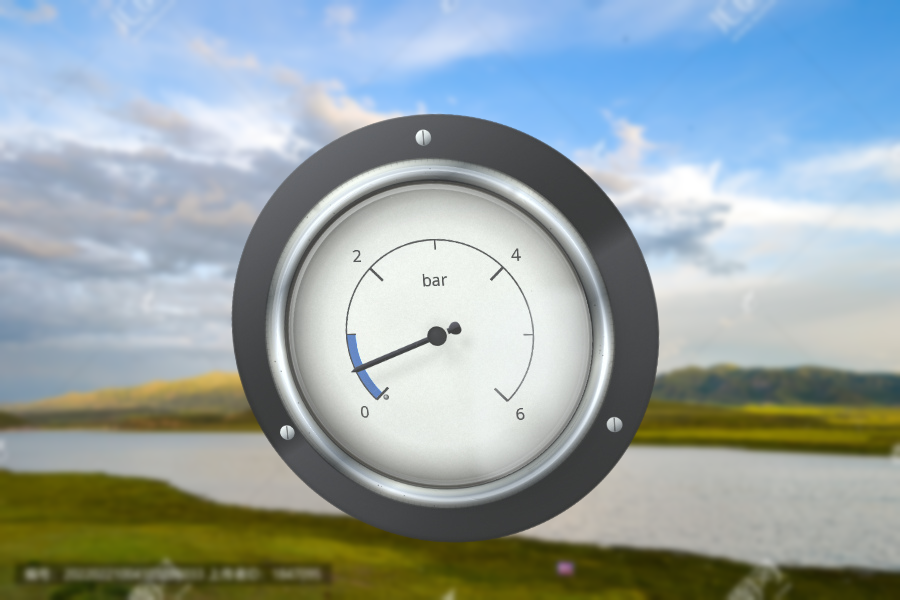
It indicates 0.5 bar
